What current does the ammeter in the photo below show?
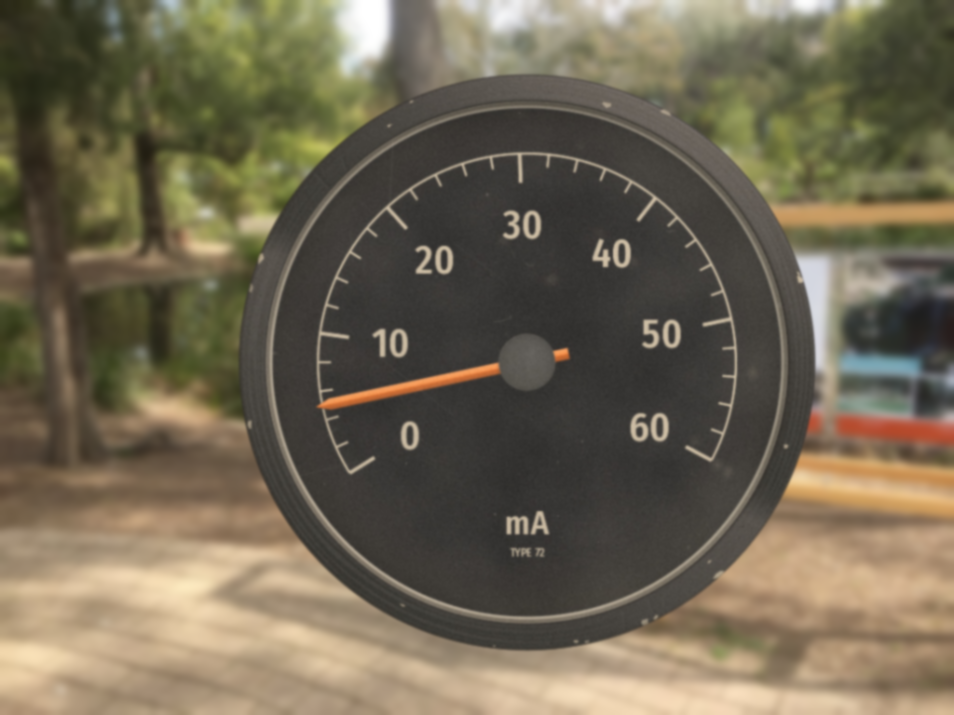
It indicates 5 mA
